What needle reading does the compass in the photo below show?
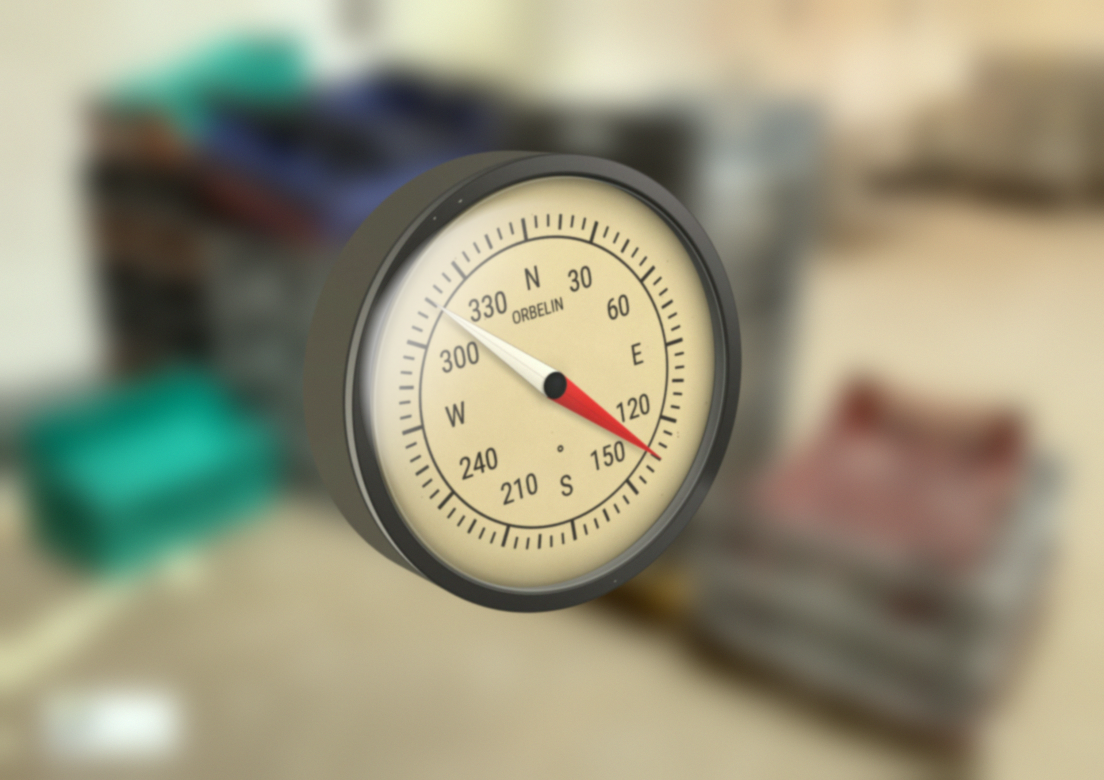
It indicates 135 °
